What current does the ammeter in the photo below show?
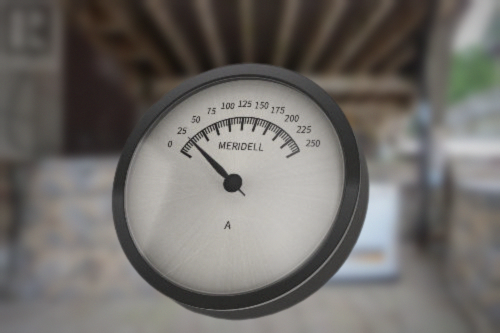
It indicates 25 A
